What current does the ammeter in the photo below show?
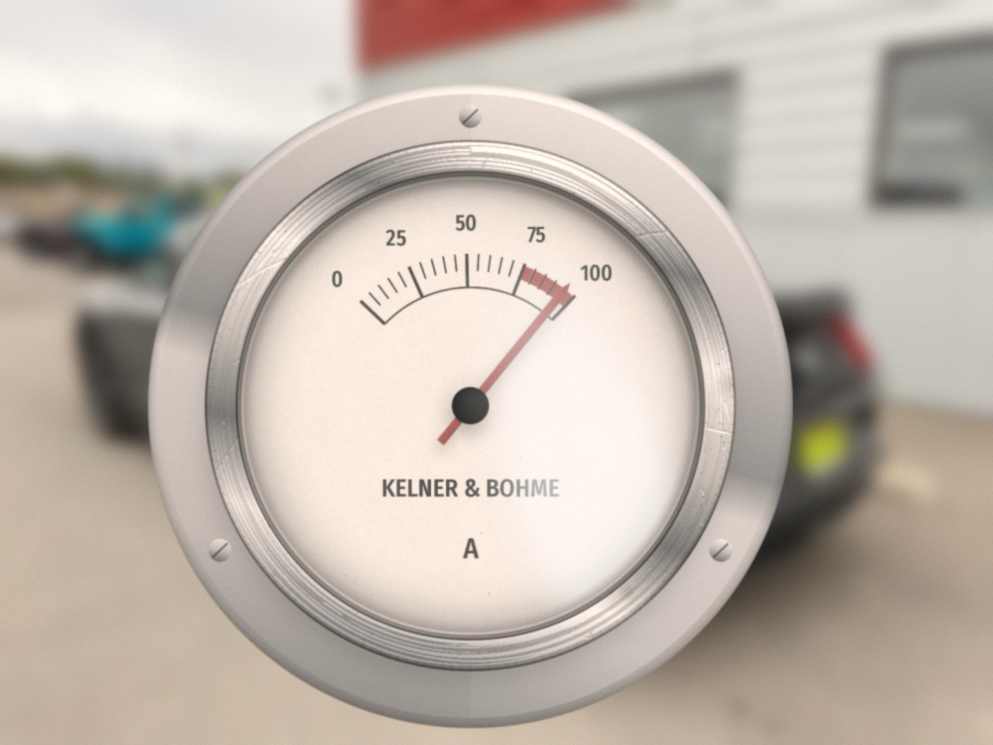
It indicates 95 A
